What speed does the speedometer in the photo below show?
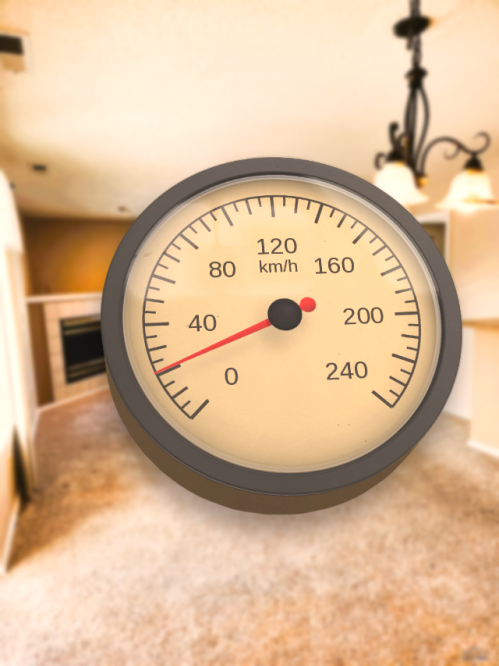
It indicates 20 km/h
